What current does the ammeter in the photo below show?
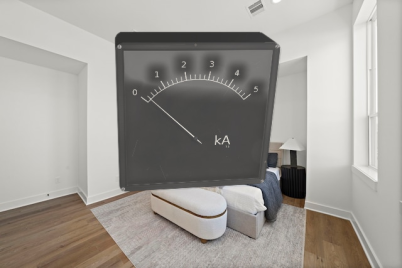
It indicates 0.2 kA
